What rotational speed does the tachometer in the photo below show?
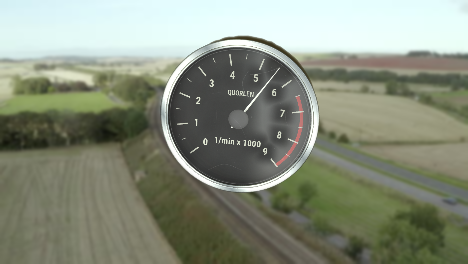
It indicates 5500 rpm
